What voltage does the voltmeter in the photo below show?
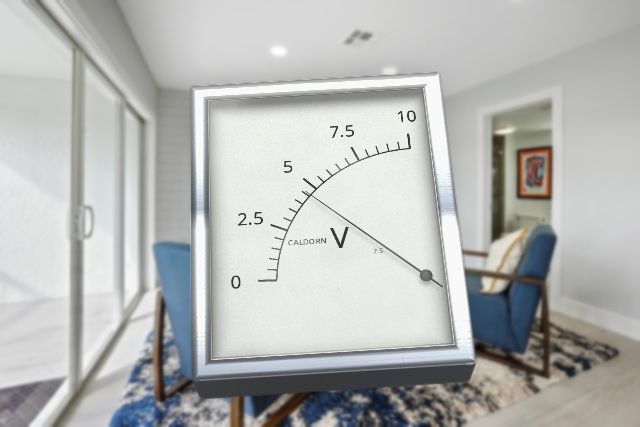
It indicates 4.5 V
